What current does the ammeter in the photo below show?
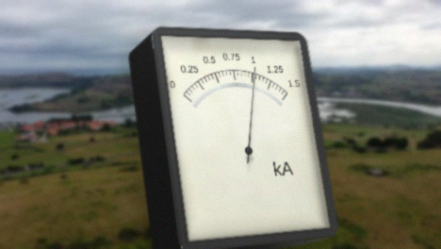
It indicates 1 kA
